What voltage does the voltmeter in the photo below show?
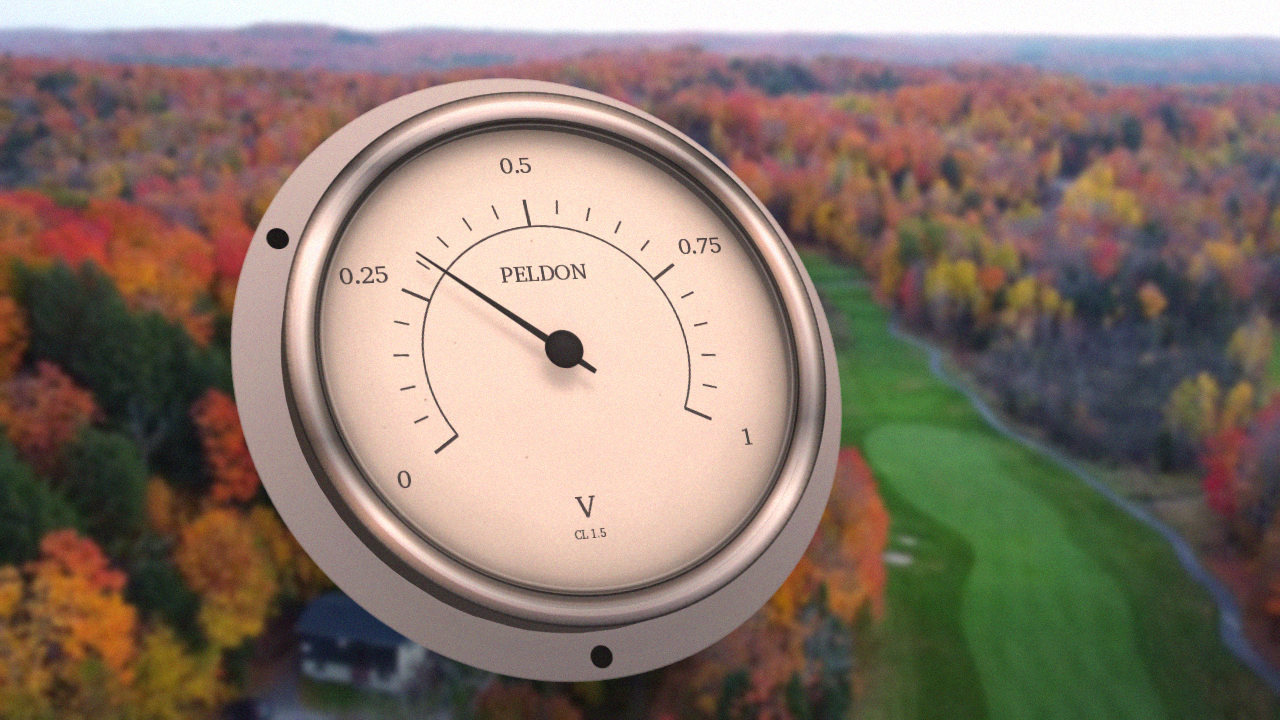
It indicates 0.3 V
